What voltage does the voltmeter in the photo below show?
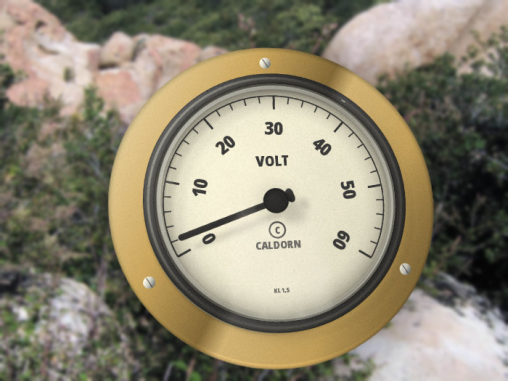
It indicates 2 V
